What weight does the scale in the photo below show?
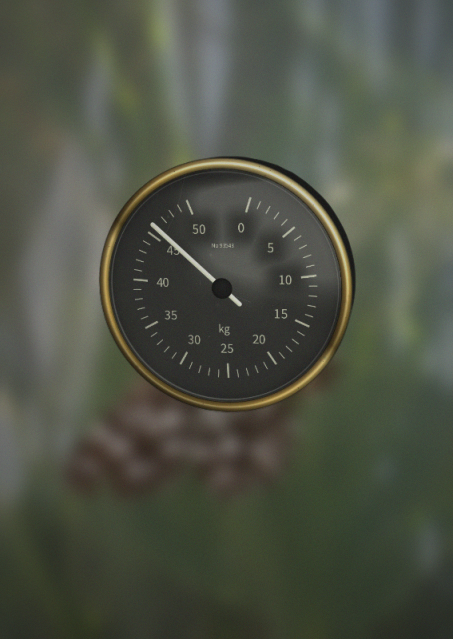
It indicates 46 kg
